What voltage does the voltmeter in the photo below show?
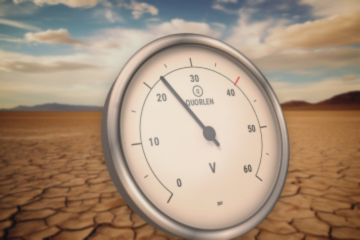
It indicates 22.5 V
